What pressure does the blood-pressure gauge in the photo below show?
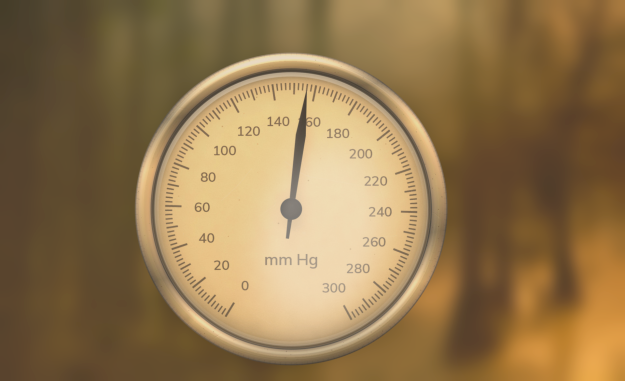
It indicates 156 mmHg
